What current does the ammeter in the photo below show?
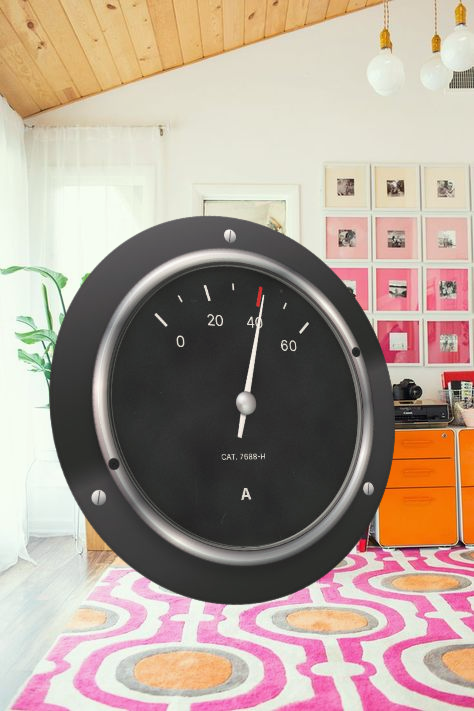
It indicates 40 A
